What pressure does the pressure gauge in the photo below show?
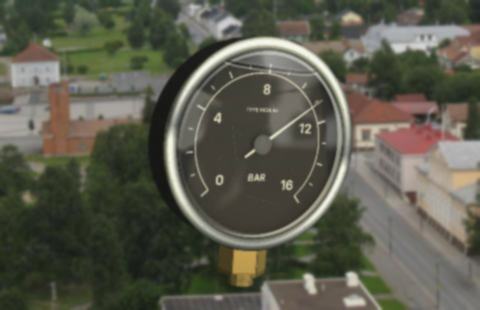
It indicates 11 bar
